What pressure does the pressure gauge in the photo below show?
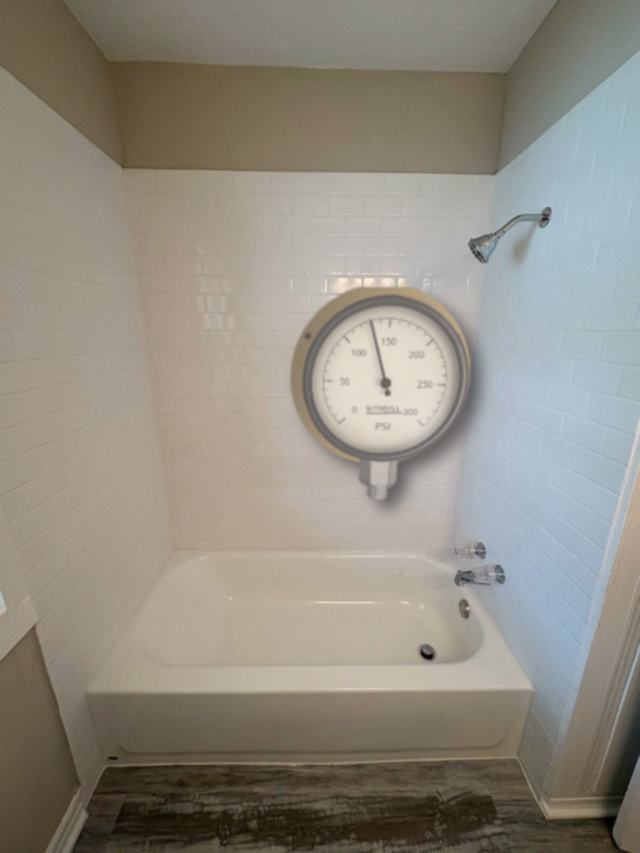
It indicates 130 psi
